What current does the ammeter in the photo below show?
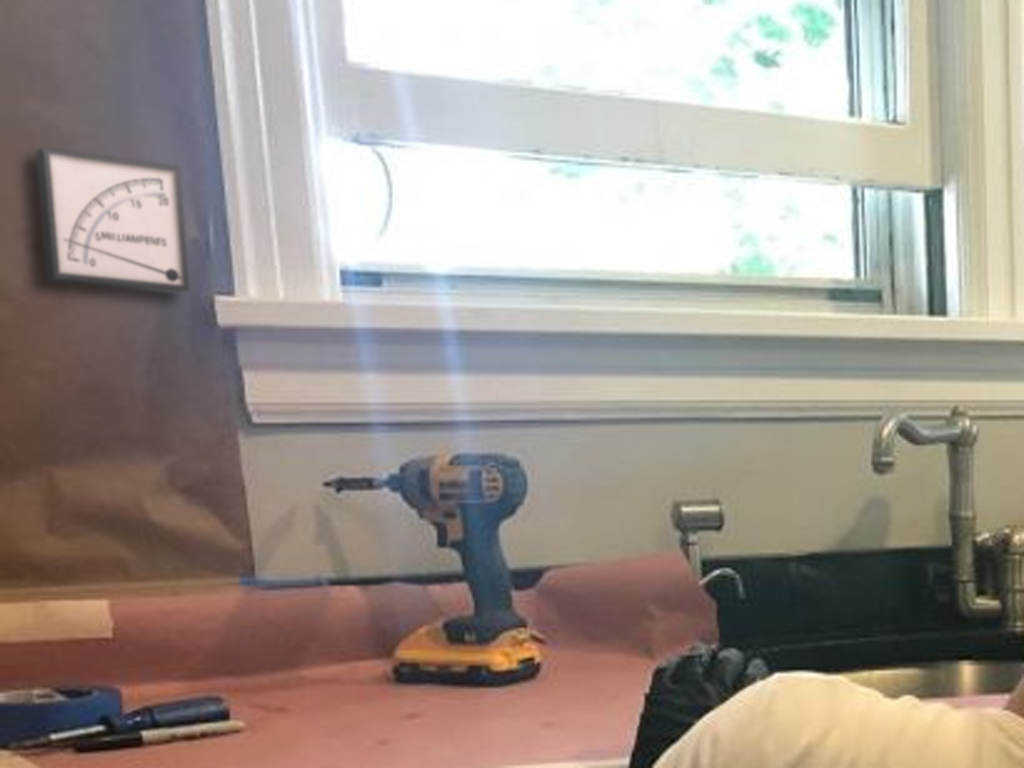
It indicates 2.5 mA
